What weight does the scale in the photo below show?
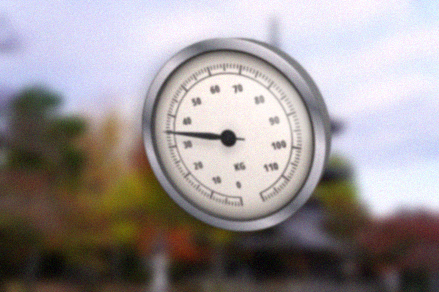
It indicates 35 kg
